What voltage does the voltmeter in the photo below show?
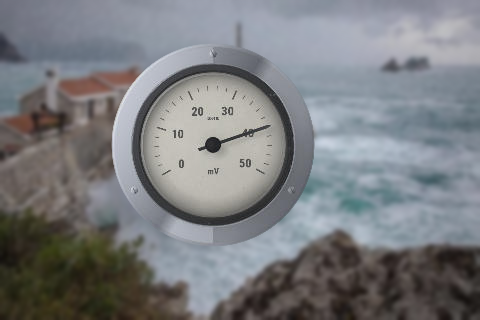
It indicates 40 mV
